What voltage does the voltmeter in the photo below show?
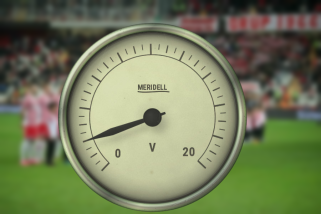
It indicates 2 V
